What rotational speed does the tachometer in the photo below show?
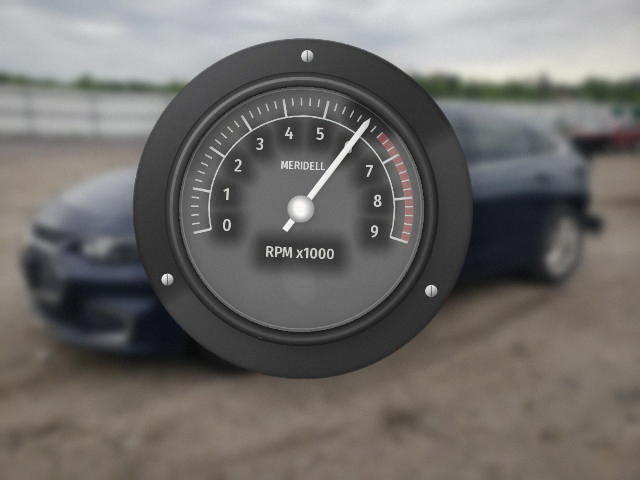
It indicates 6000 rpm
